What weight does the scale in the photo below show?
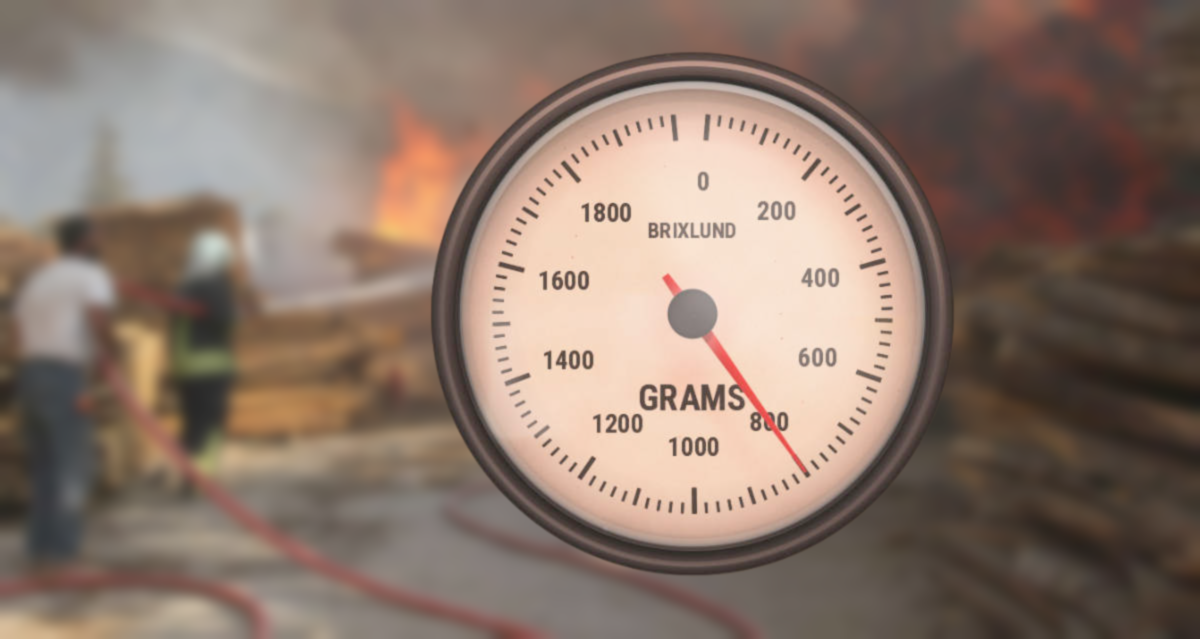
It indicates 800 g
